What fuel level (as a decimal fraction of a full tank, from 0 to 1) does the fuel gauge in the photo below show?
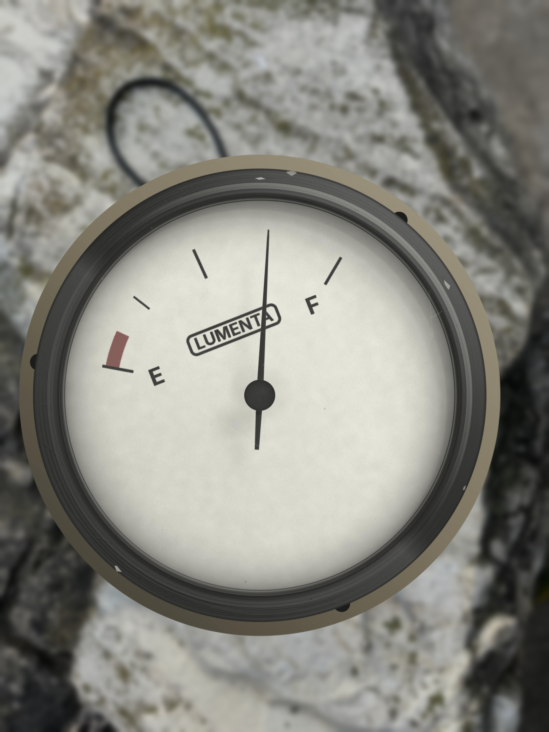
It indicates 0.75
